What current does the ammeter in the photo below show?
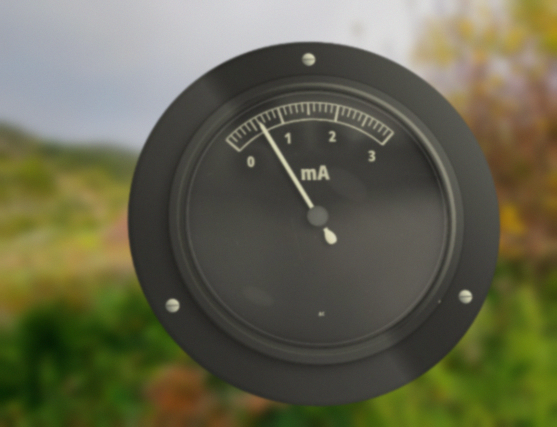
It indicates 0.6 mA
